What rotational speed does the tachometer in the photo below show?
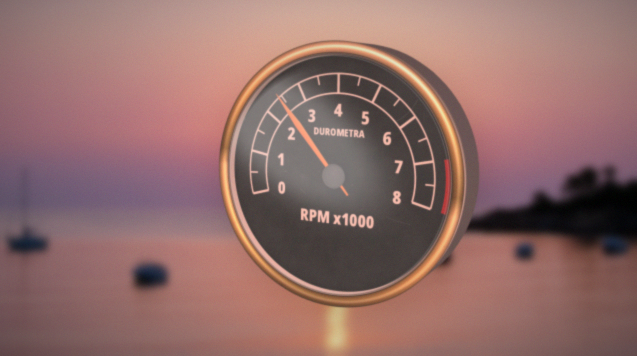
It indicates 2500 rpm
